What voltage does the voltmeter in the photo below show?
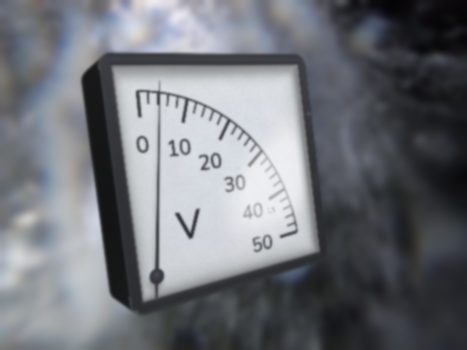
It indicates 4 V
